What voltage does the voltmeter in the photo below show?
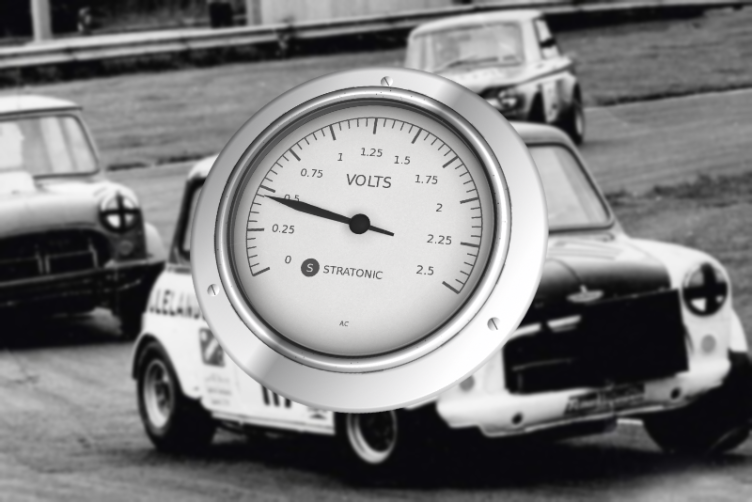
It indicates 0.45 V
